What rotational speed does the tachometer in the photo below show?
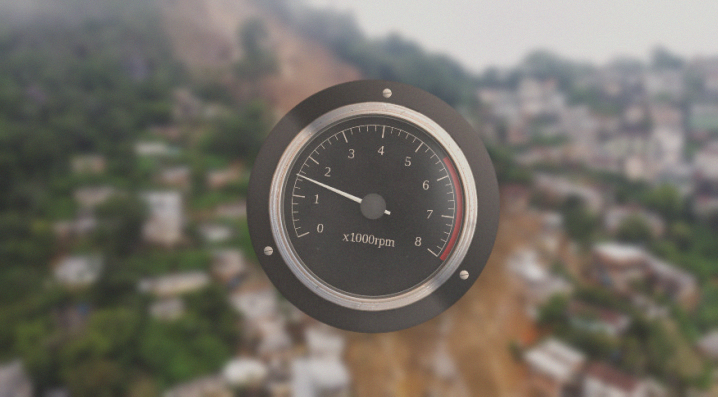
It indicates 1500 rpm
